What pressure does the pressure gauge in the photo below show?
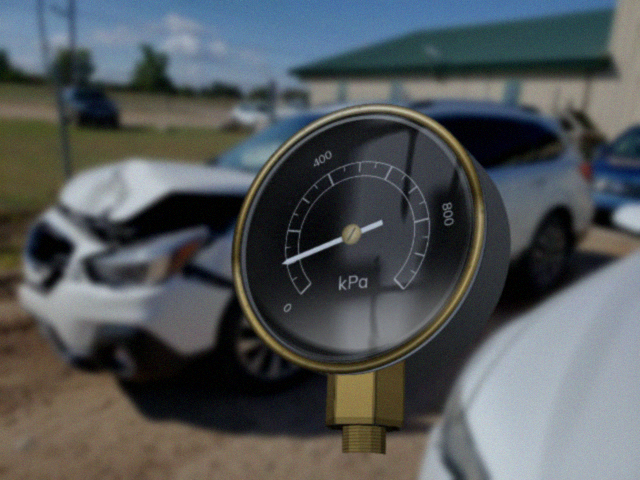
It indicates 100 kPa
